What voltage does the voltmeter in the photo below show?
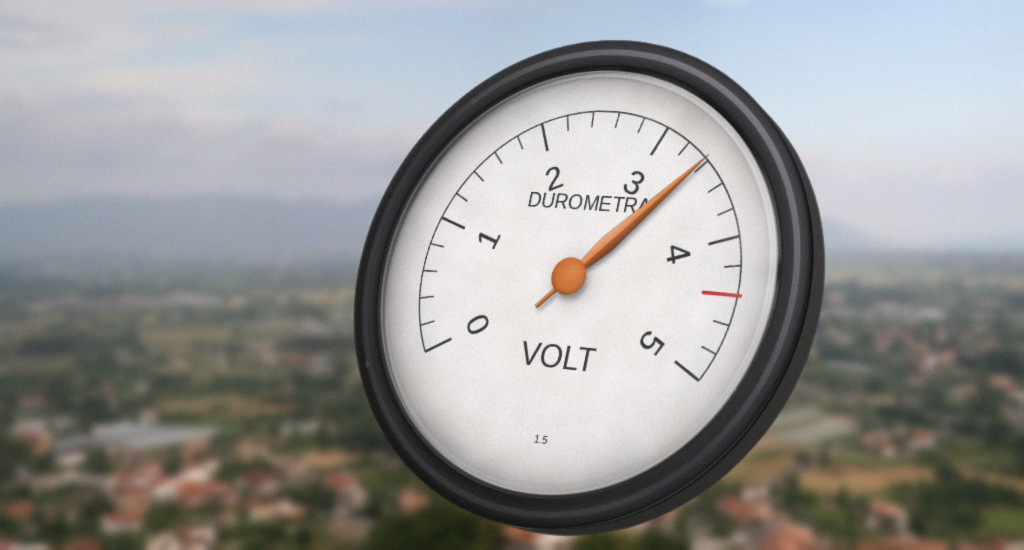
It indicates 3.4 V
